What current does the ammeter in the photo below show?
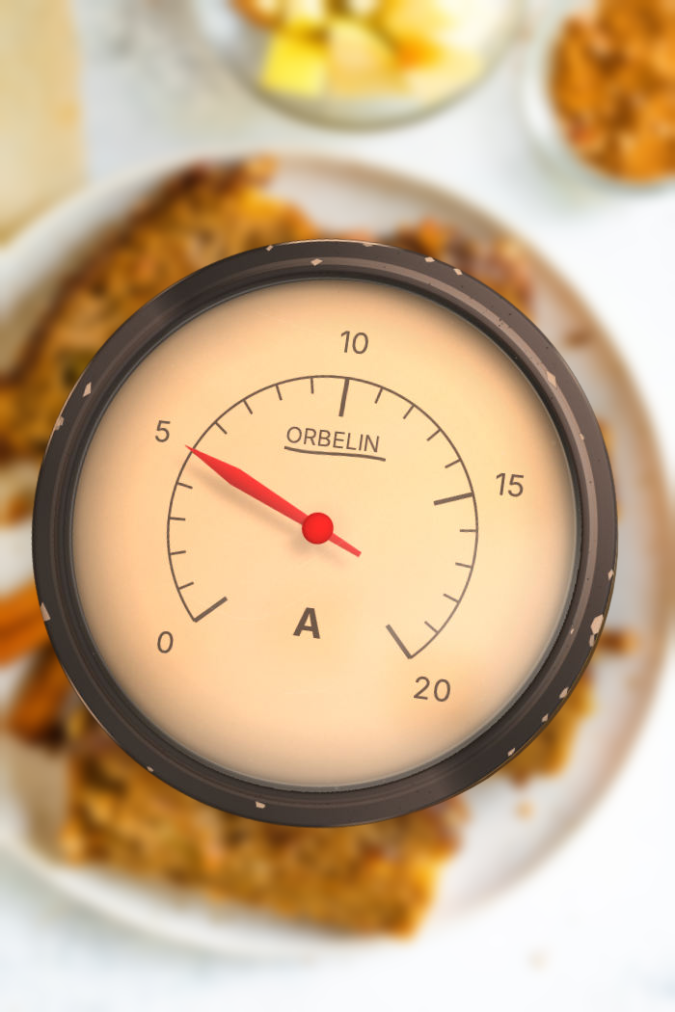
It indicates 5 A
